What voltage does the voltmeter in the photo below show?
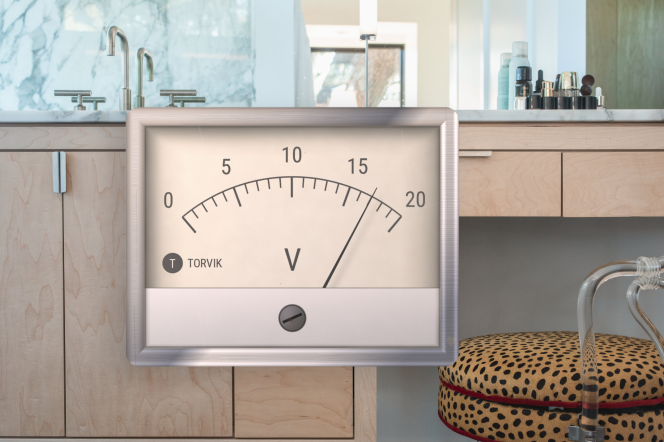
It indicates 17 V
